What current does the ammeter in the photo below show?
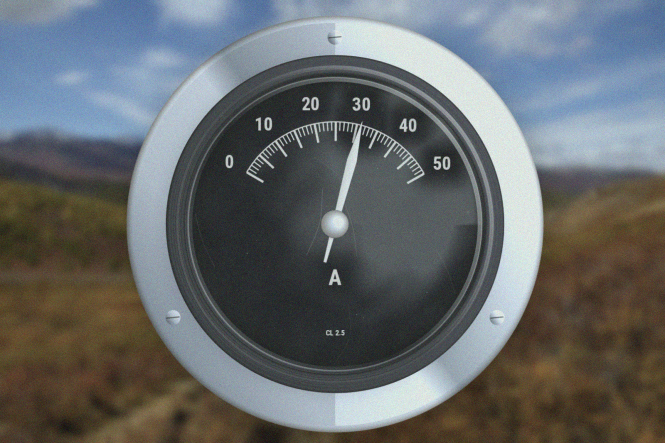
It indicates 31 A
